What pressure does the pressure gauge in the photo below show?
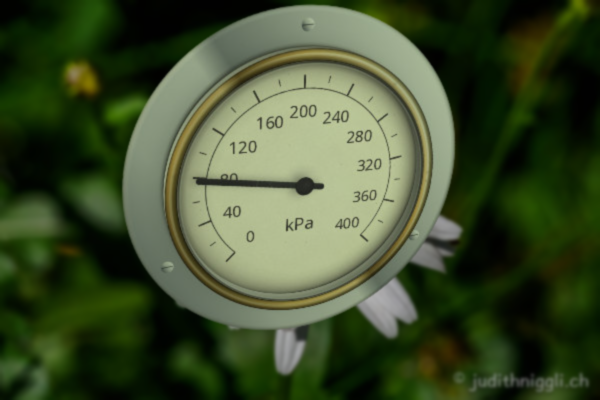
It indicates 80 kPa
